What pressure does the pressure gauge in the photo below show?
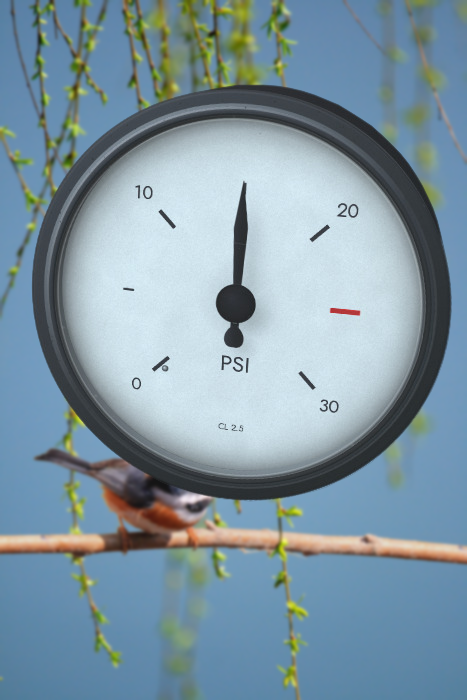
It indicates 15 psi
